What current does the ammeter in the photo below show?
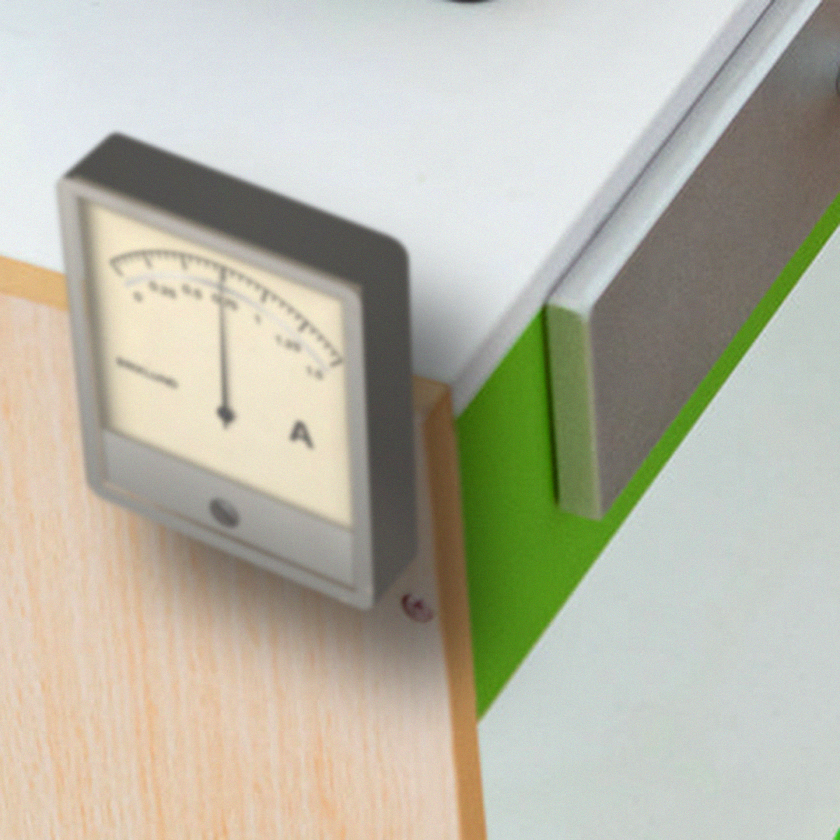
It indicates 0.75 A
